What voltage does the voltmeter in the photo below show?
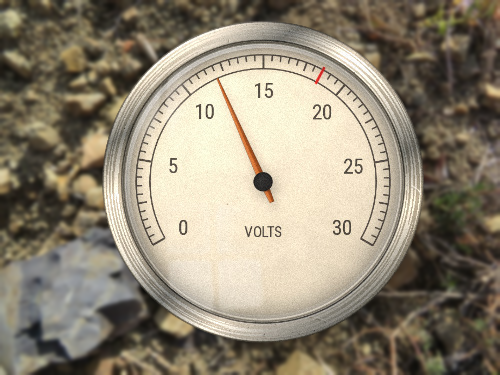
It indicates 12 V
